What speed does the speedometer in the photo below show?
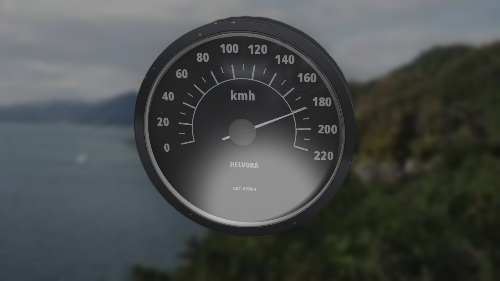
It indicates 180 km/h
